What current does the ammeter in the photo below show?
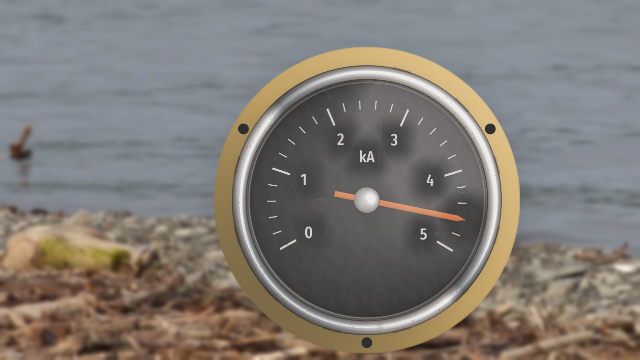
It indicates 4.6 kA
